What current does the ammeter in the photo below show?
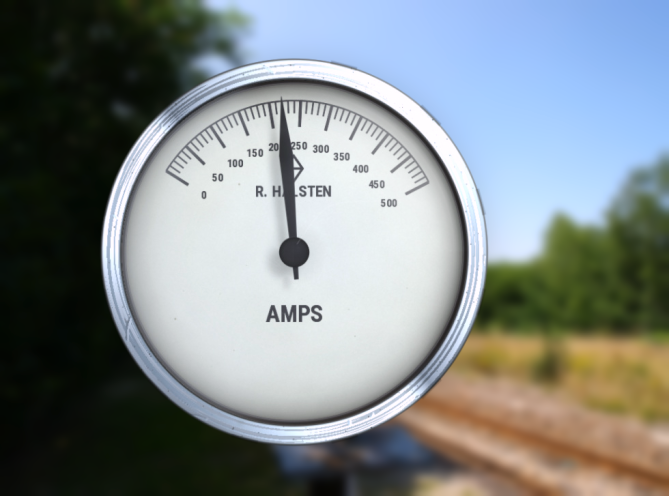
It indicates 220 A
